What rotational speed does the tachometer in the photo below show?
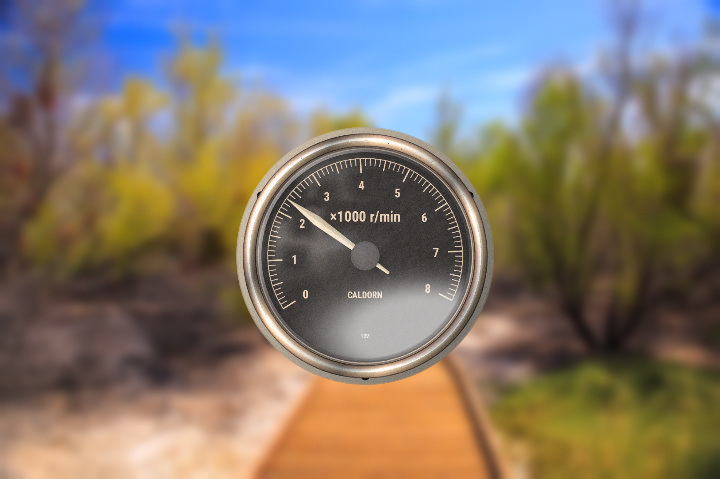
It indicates 2300 rpm
